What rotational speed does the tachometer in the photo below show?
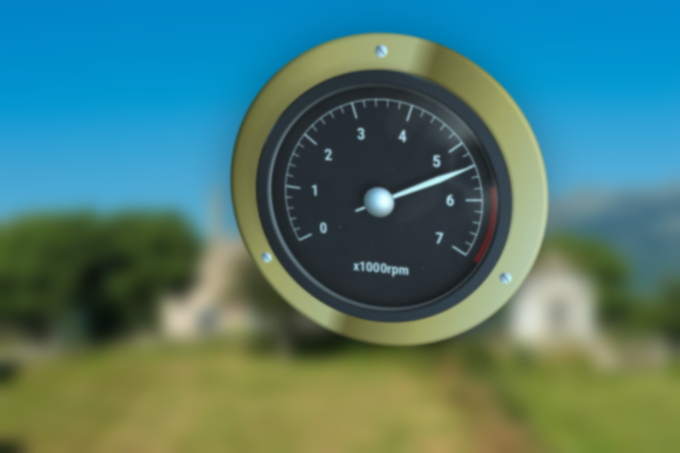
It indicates 5400 rpm
